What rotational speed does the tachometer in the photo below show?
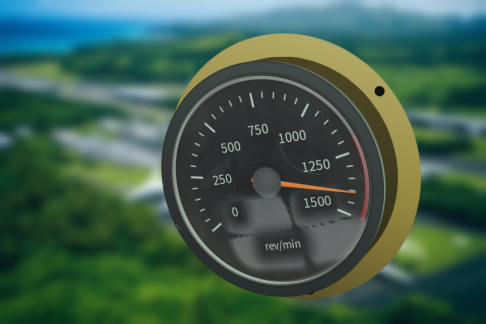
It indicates 1400 rpm
